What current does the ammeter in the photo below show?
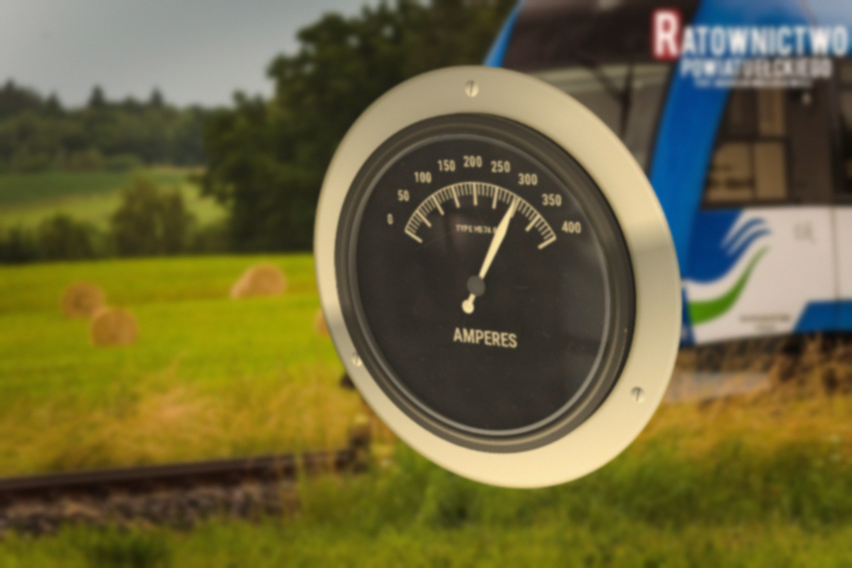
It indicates 300 A
